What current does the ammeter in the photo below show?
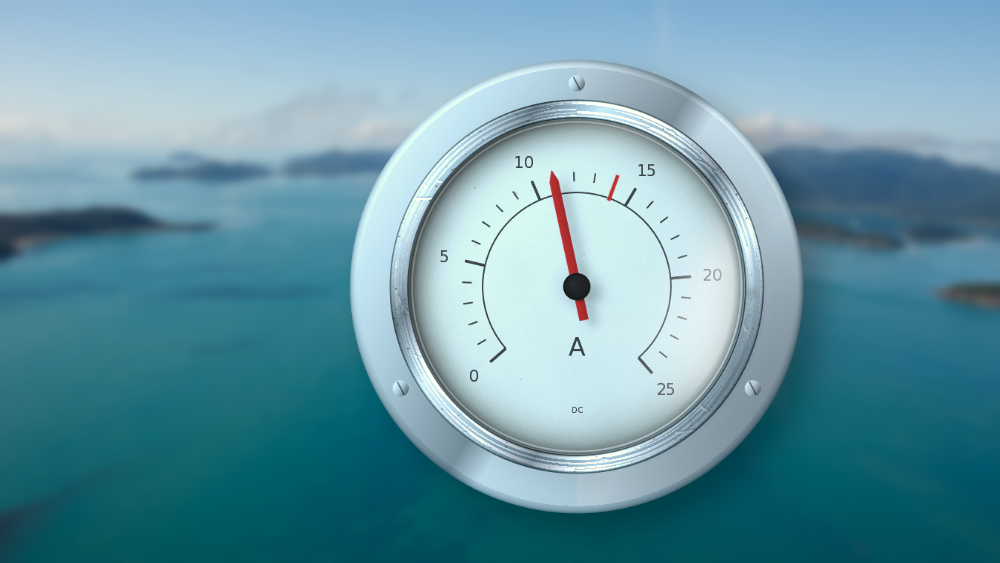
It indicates 11 A
